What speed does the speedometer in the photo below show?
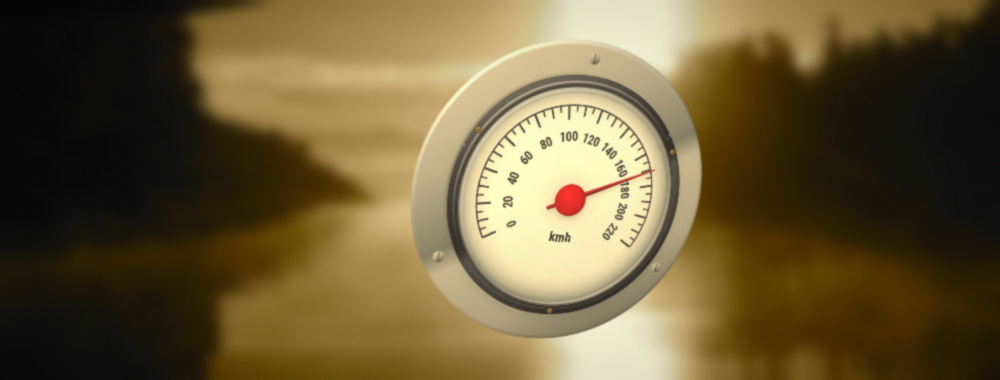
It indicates 170 km/h
